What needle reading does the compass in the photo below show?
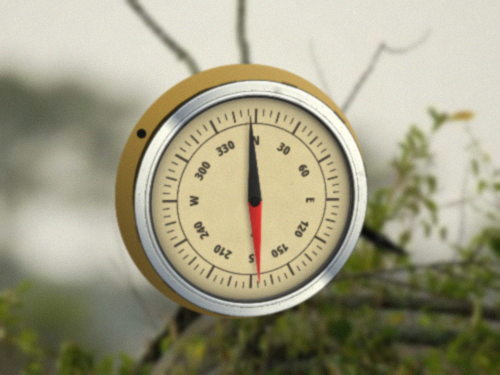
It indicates 175 °
